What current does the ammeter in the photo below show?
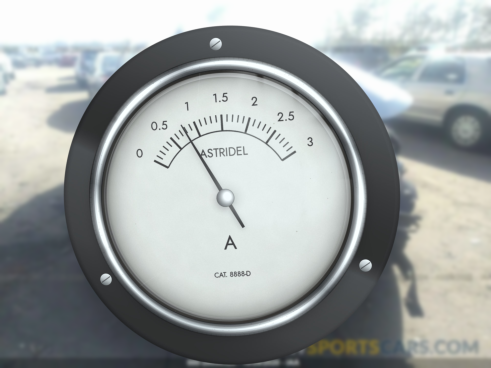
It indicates 0.8 A
